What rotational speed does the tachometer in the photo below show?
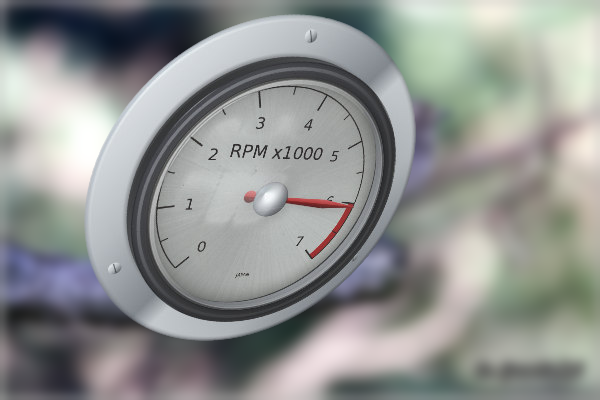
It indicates 6000 rpm
